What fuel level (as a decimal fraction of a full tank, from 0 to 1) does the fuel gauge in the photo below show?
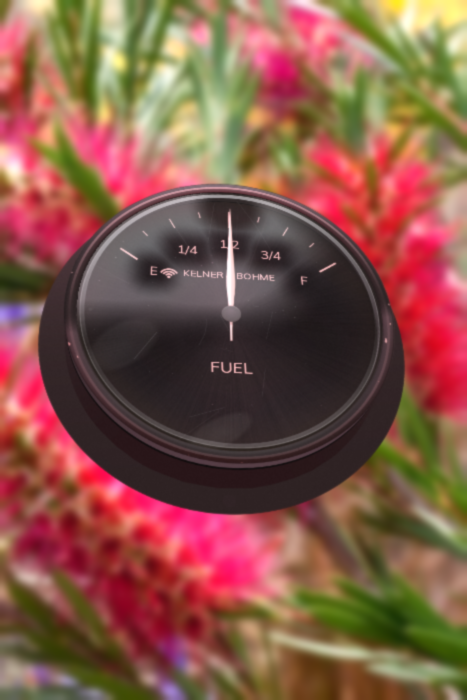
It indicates 0.5
